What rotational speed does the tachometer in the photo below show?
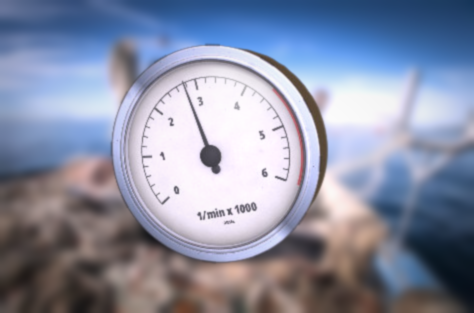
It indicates 2800 rpm
